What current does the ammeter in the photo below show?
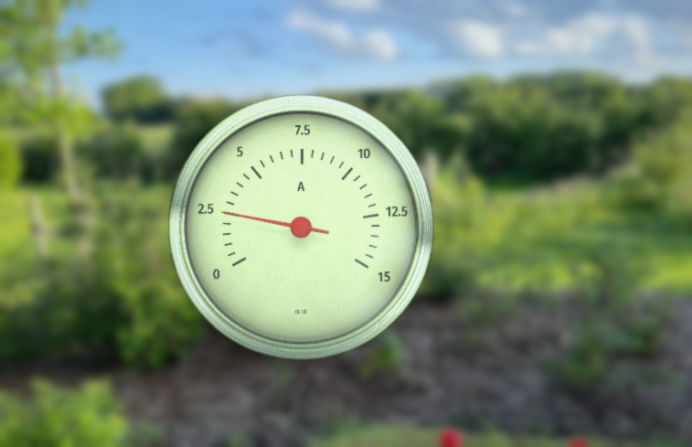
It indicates 2.5 A
